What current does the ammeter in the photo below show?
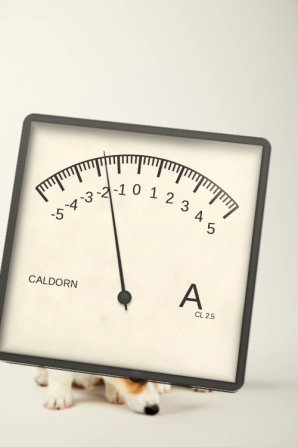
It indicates -1.6 A
